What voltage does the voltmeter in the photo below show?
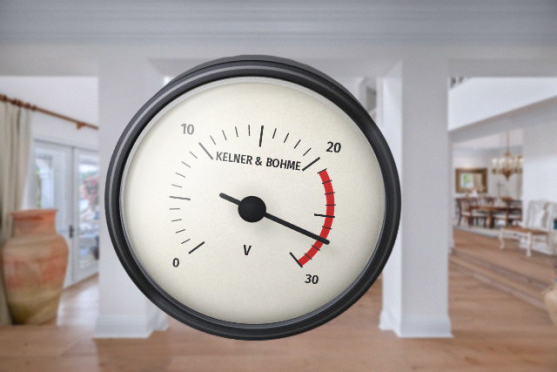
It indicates 27 V
